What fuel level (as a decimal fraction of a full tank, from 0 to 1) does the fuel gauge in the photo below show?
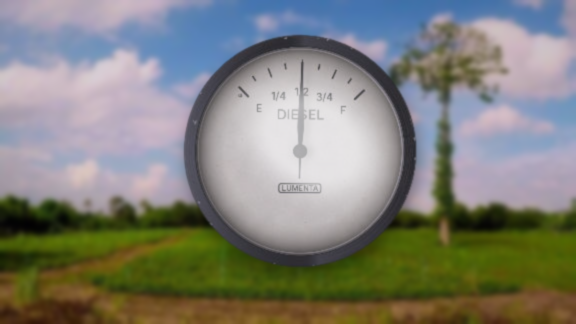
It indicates 0.5
